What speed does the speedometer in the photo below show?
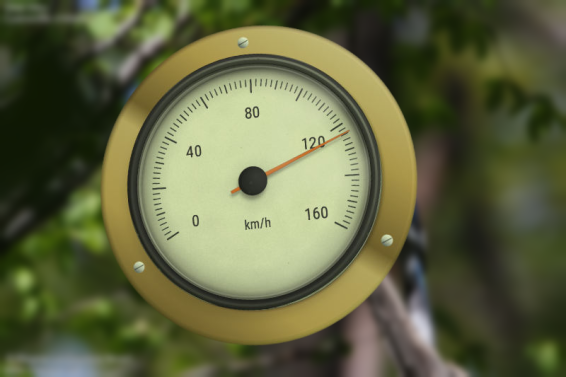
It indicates 124 km/h
